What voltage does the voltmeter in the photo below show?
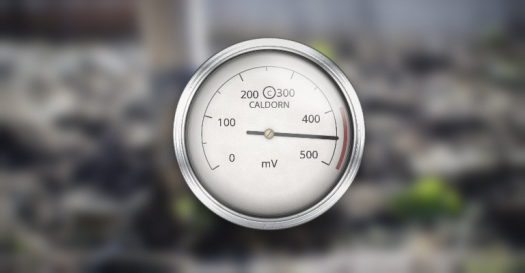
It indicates 450 mV
